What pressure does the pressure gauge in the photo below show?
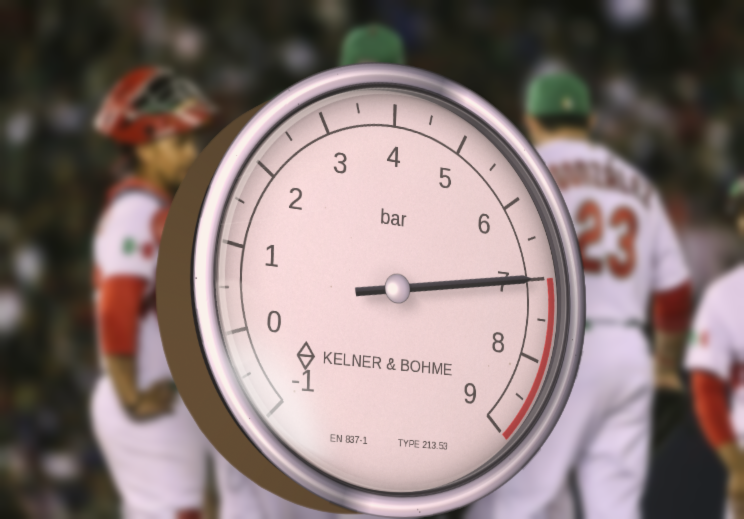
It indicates 7 bar
